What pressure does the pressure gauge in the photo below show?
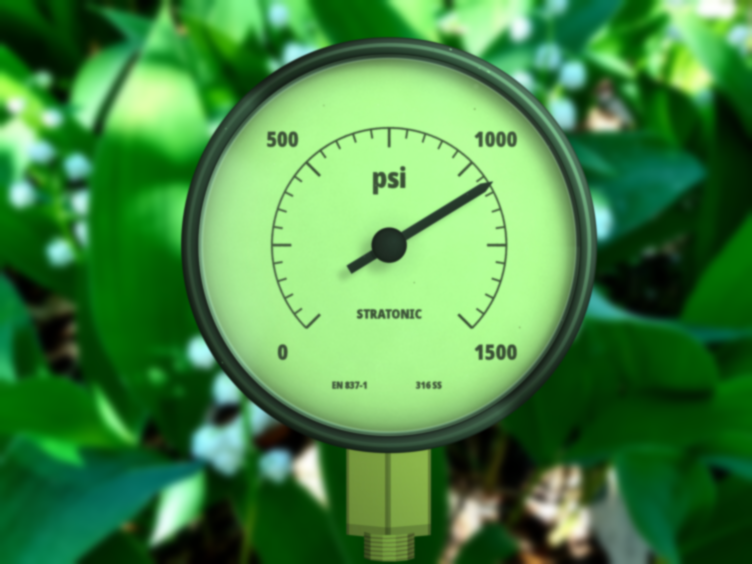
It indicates 1075 psi
